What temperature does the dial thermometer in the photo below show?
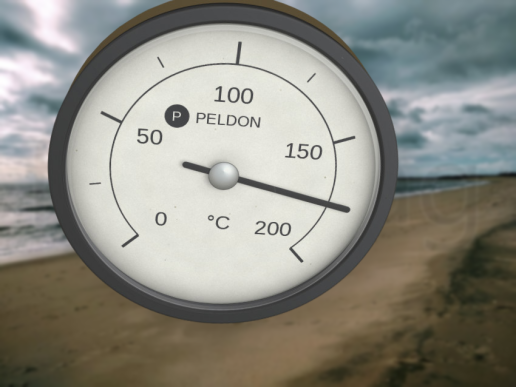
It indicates 175 °C
